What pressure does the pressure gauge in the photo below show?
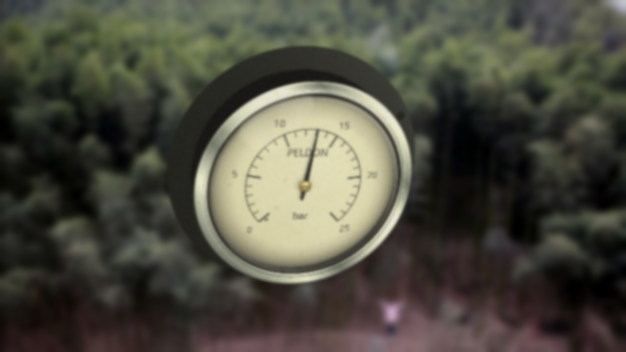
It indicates 13 bar
